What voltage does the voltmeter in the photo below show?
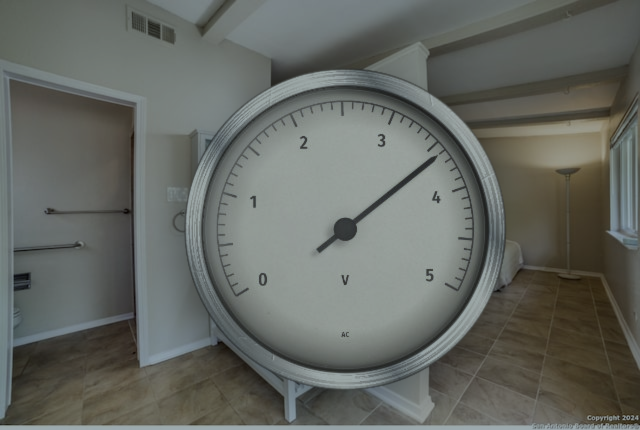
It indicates 3.6 V
